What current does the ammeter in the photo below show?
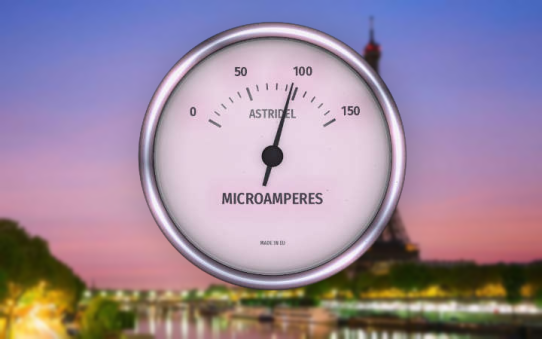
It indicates 95 µA
